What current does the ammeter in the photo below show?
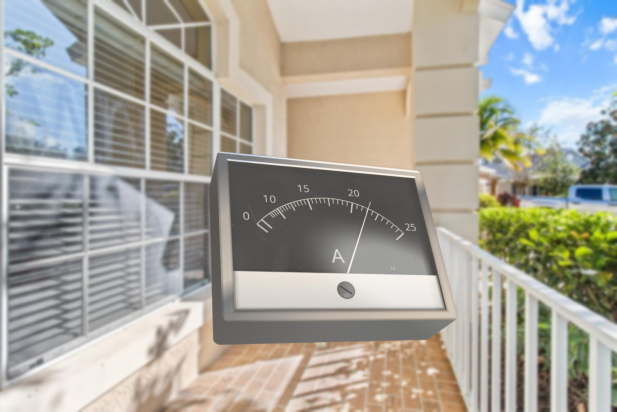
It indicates 21.5 A
